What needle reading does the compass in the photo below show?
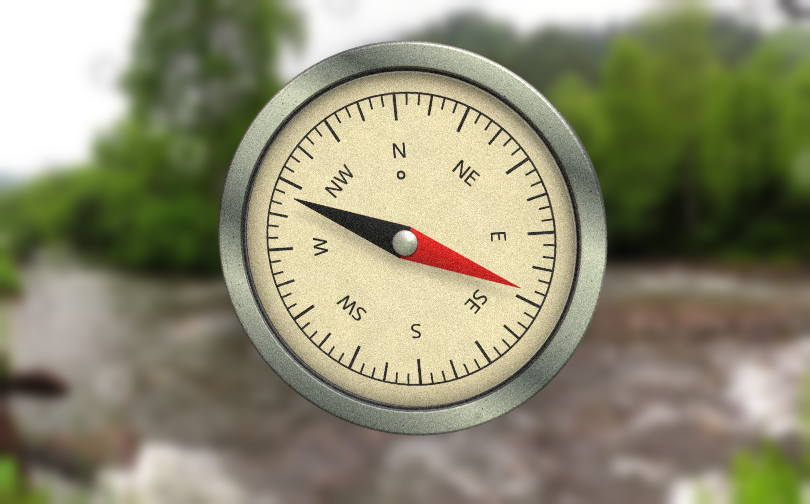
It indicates 115 °
